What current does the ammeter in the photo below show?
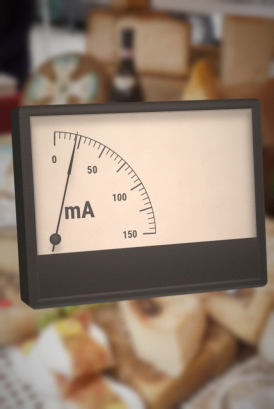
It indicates 20 mA
